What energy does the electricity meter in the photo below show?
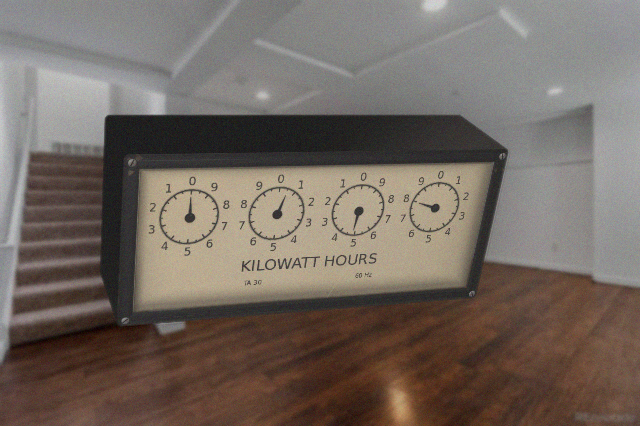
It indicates 48 kWh
